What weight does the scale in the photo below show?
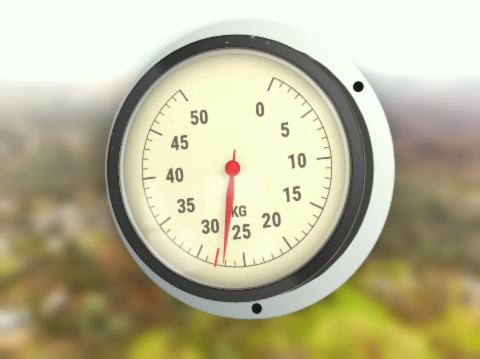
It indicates 27 kg
